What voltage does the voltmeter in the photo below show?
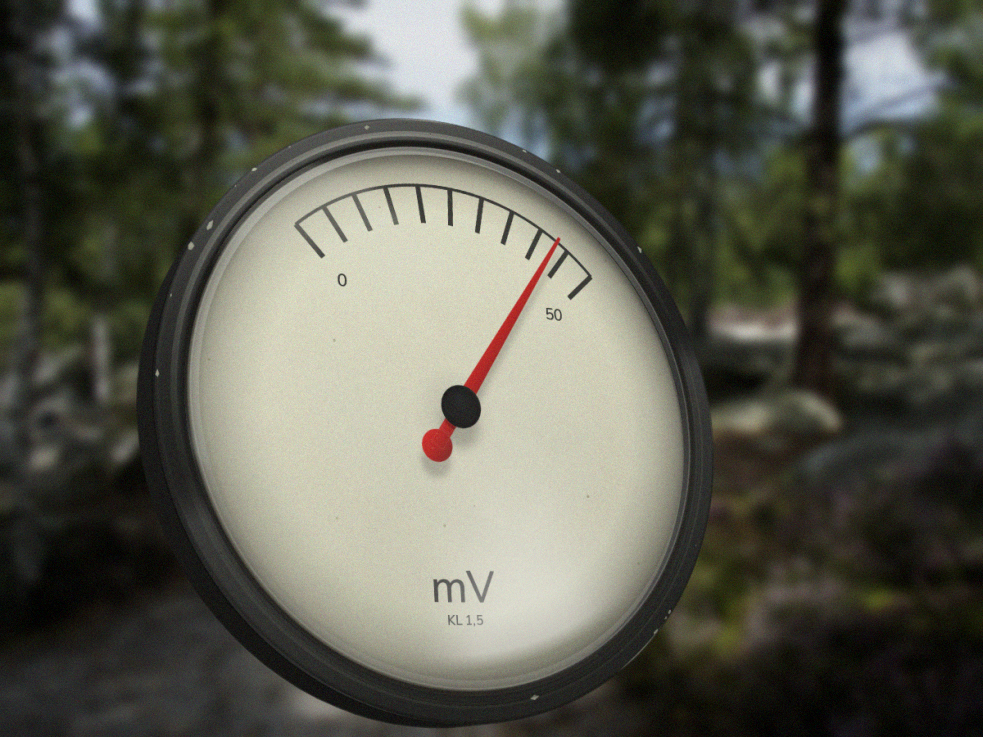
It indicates 42.5 mV
